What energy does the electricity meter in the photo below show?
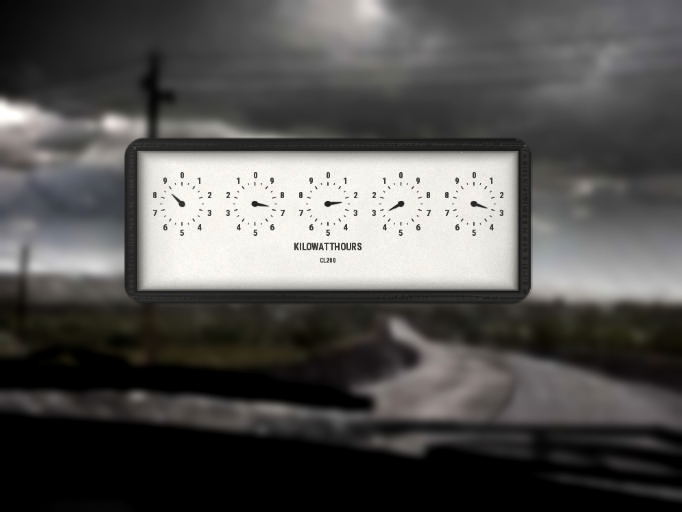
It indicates 87233 kWh
